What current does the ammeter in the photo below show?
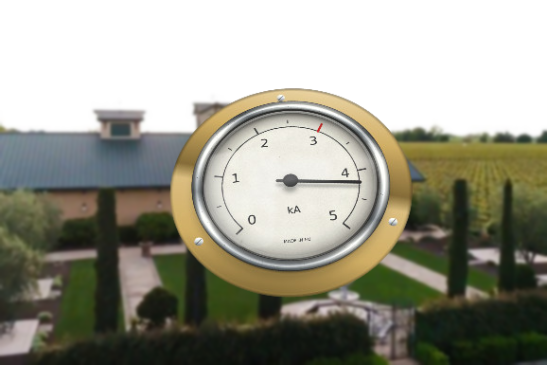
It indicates 4.25 kA
